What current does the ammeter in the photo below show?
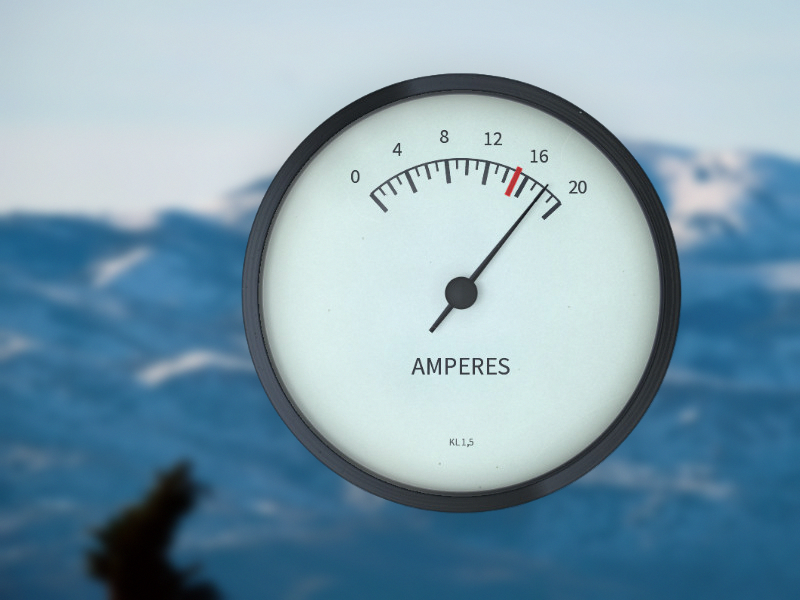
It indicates 18 A
